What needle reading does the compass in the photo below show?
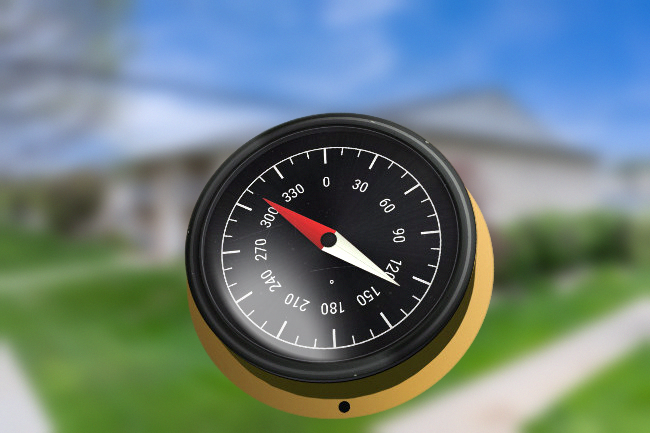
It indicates 310 °
